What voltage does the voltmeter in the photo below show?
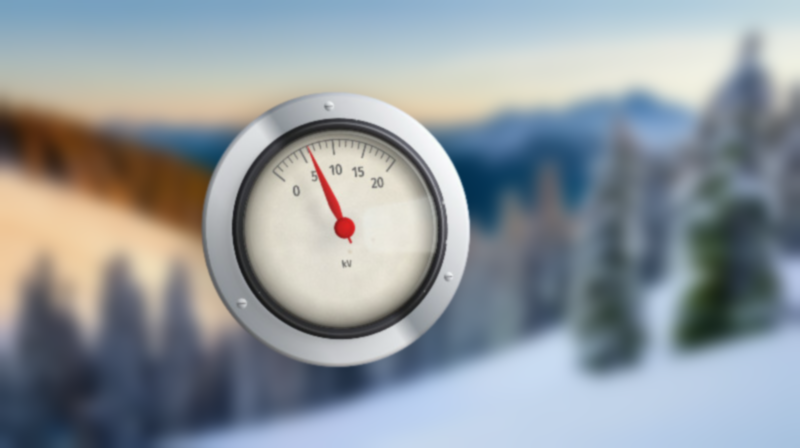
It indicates 6 kV
